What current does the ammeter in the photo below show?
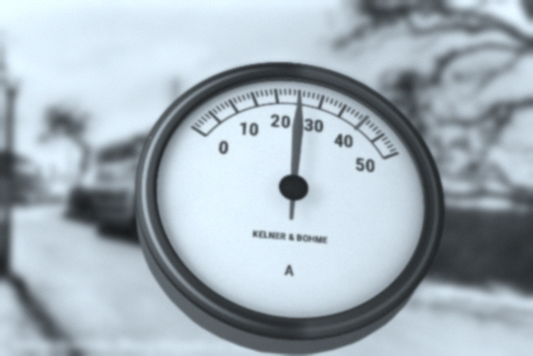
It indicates 25 A
